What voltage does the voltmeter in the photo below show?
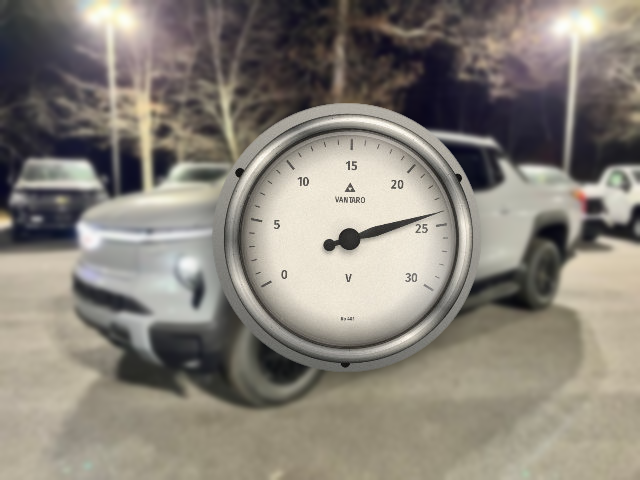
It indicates 24 V
